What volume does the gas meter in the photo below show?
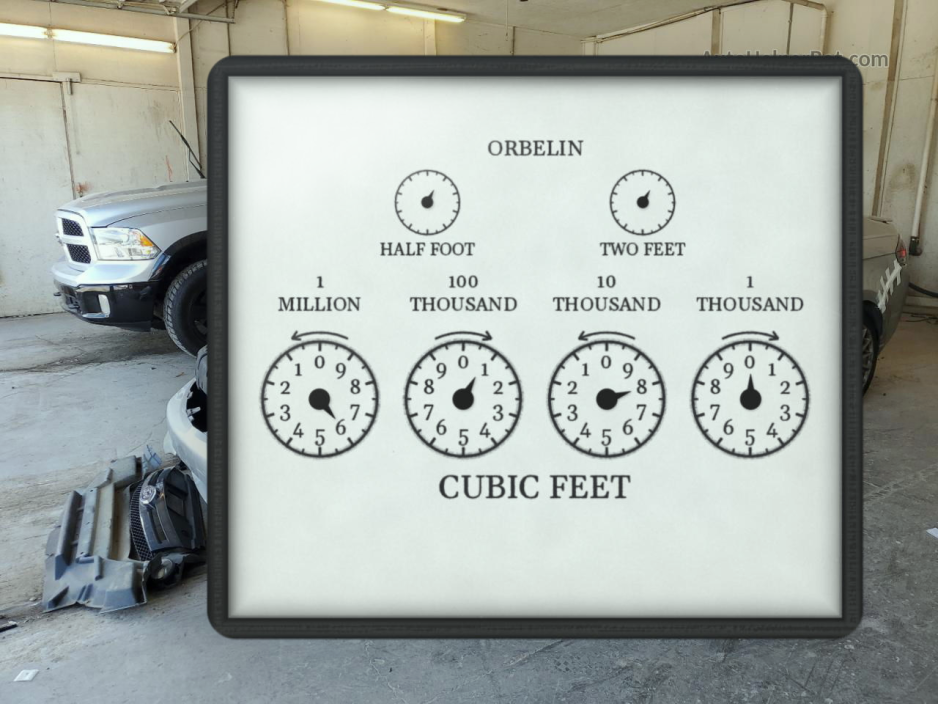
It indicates 608000 ft³
